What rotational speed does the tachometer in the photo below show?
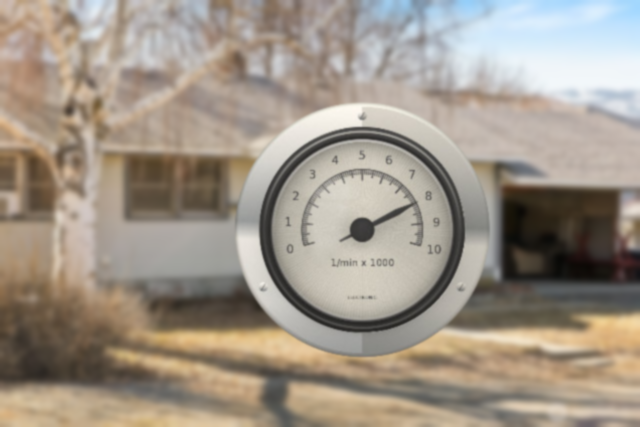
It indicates 8000 rpm
